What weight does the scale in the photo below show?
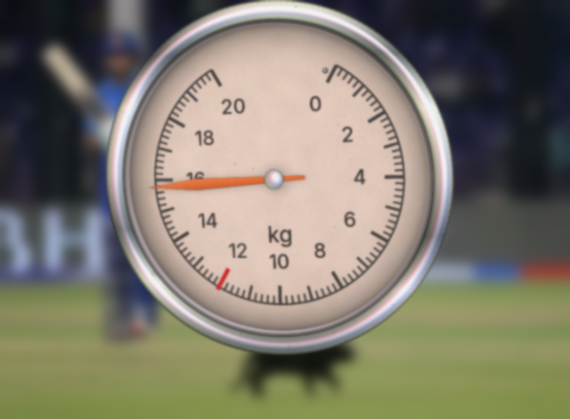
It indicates 15.8 kg
